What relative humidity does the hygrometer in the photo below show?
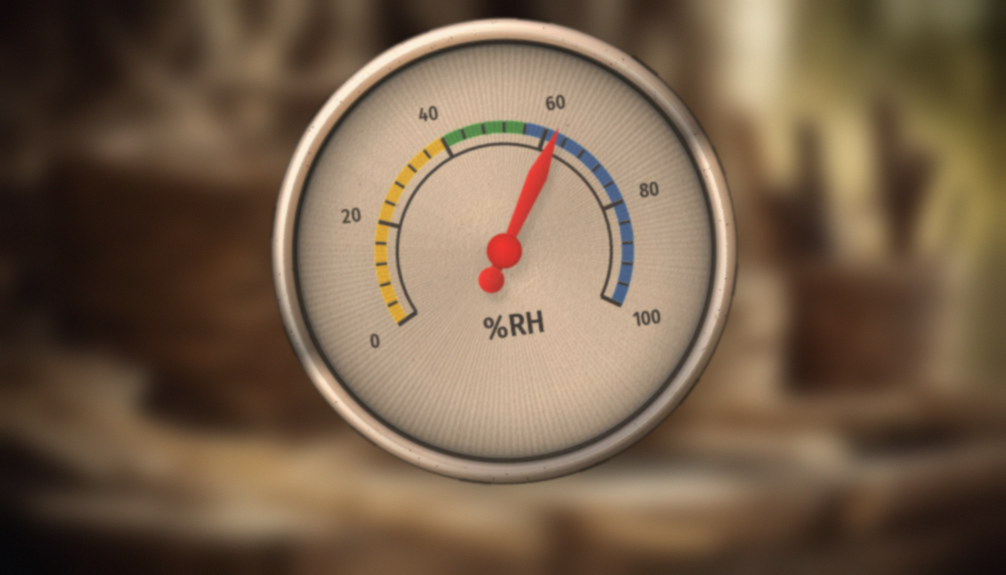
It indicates 62 %
